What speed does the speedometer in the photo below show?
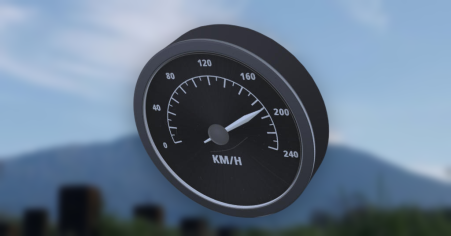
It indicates 190 km/h
